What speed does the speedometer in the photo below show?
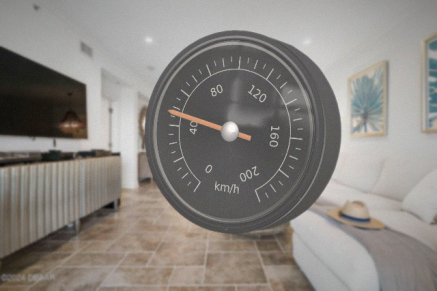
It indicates 47.5 km/h
